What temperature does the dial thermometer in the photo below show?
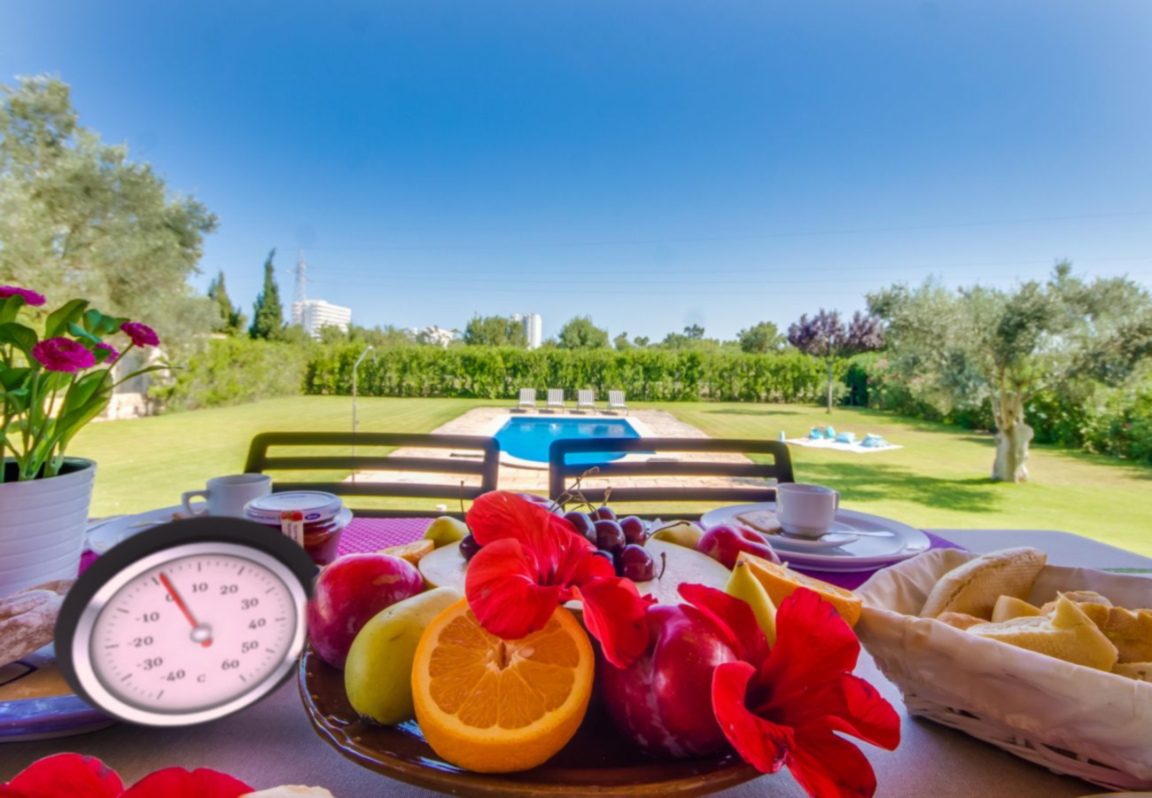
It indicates 2 °C
